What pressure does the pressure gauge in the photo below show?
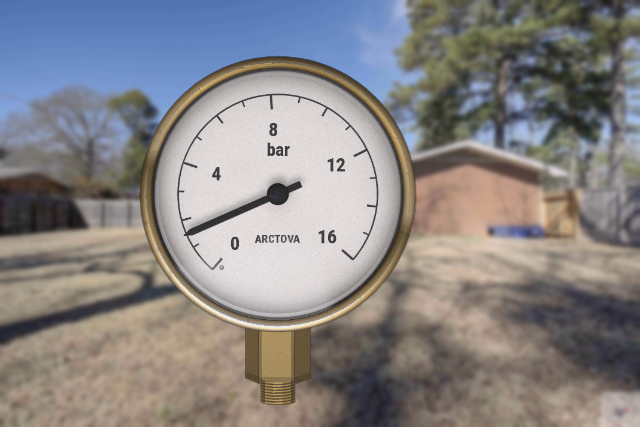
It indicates 1.5 bar
